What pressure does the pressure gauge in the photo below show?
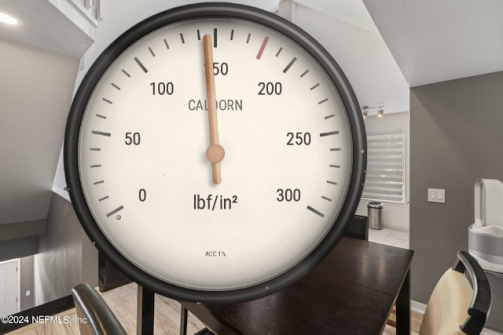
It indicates 145 psi
